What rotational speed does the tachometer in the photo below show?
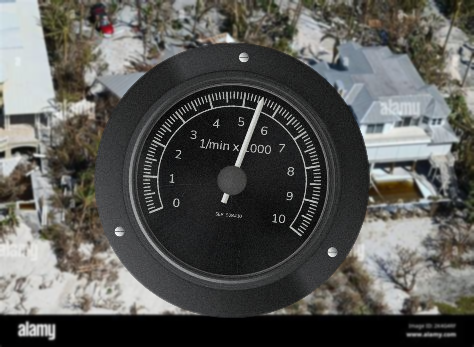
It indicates 5500 rpm
